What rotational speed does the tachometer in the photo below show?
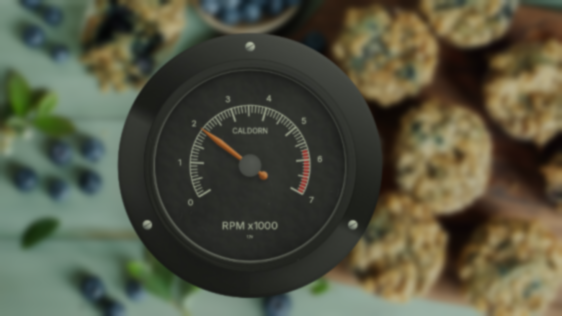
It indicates 2000 rpm
